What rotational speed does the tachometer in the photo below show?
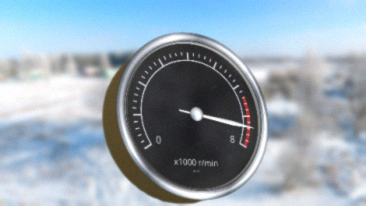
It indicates 7400 rpm
